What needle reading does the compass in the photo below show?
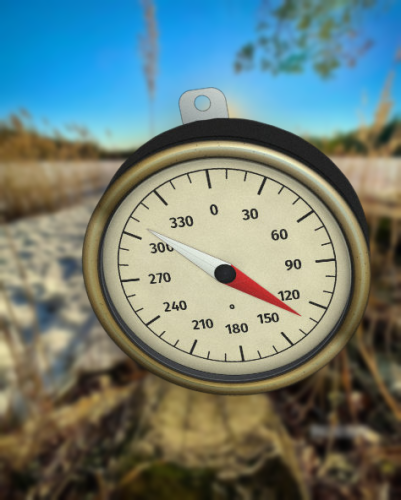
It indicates 130 °
